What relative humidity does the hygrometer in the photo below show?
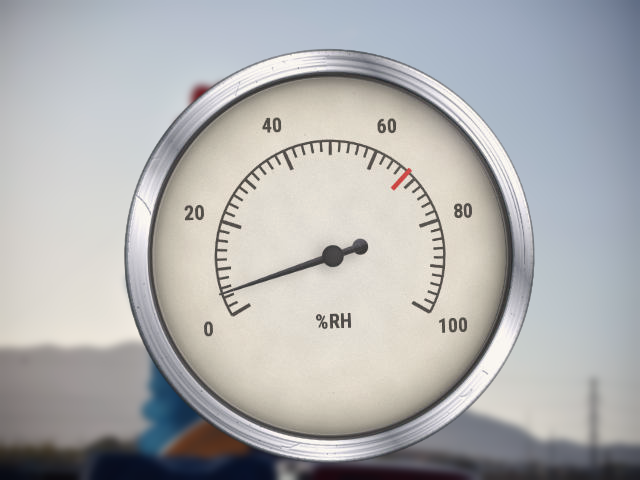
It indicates 5 %
